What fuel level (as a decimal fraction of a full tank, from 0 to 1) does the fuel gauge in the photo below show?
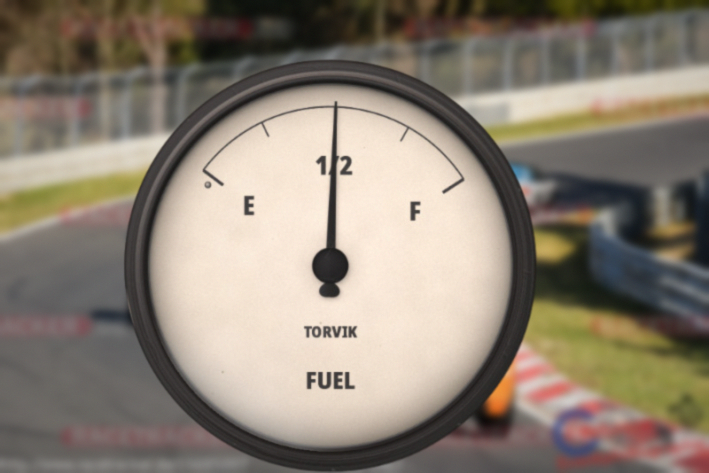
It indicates 0.5
